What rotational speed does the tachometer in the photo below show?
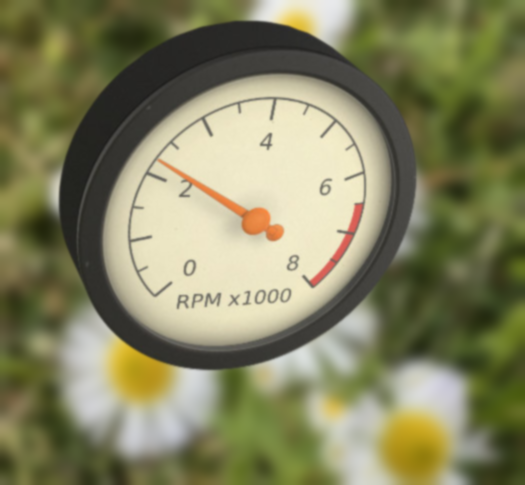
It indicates 2250 rpm
